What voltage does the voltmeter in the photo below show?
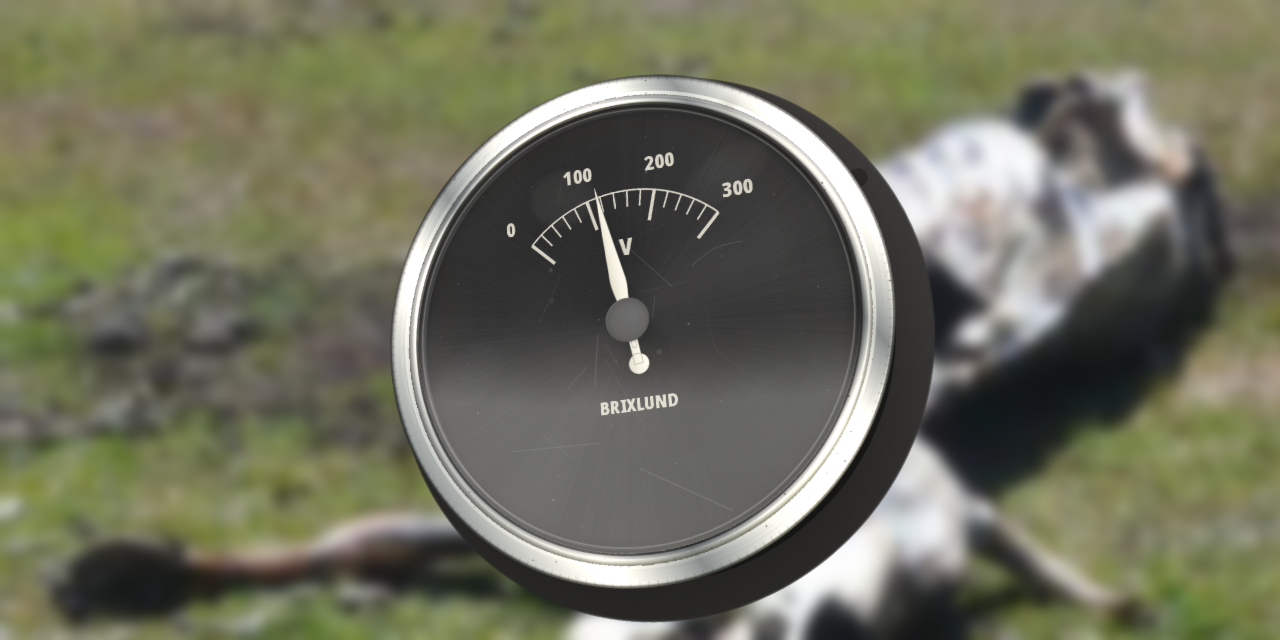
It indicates 120 V
